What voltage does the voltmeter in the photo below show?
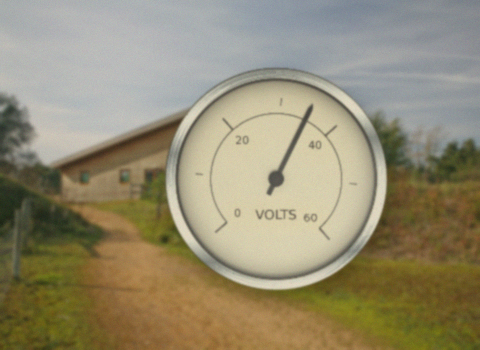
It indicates 35 V
